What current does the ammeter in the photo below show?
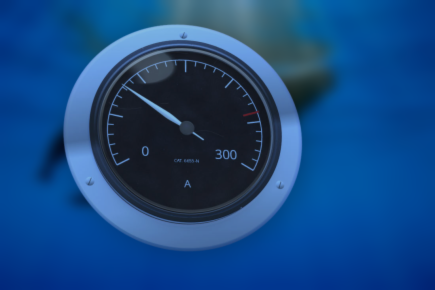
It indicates 80 A
